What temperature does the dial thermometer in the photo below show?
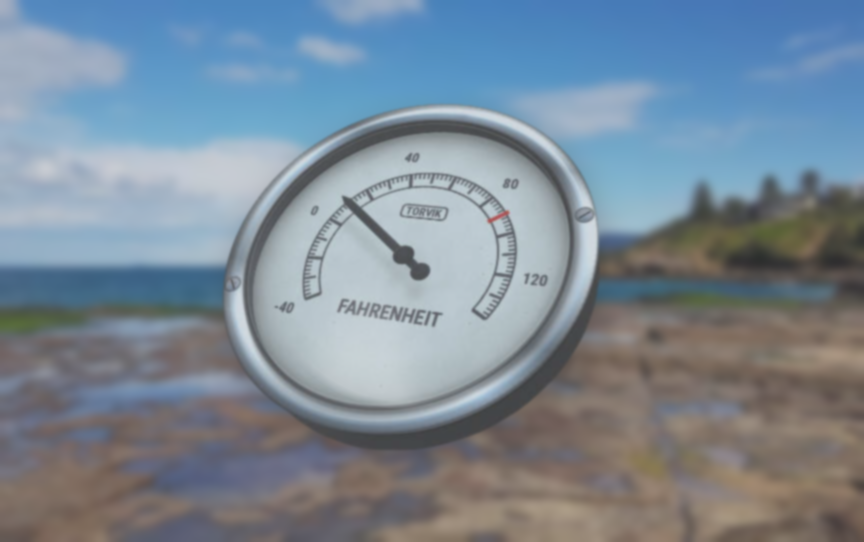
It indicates 10 °F
